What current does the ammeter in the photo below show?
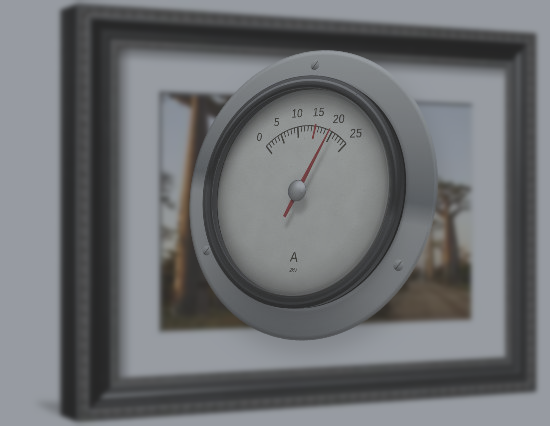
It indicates 20 A
